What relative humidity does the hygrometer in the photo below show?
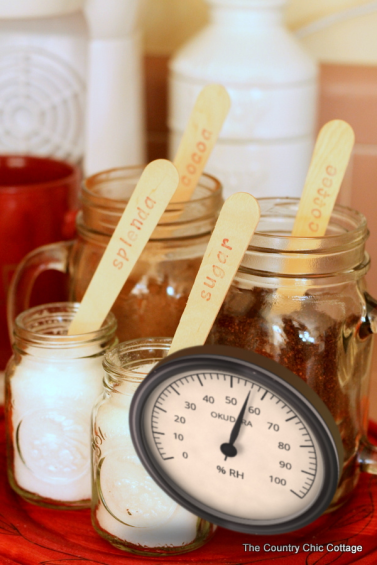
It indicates 56 %
